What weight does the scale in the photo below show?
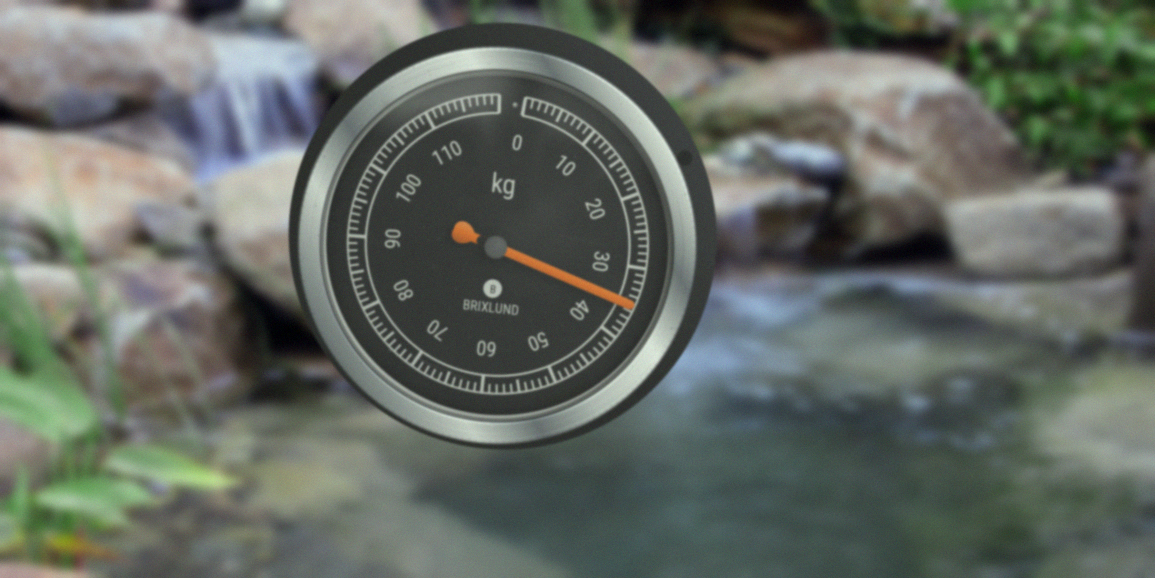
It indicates 35 kg
